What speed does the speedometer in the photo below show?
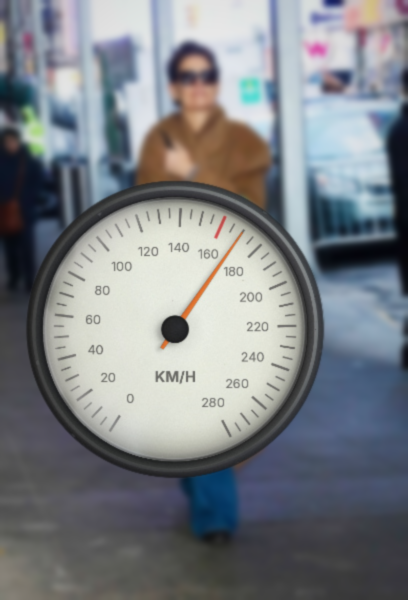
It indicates 170 km/h
